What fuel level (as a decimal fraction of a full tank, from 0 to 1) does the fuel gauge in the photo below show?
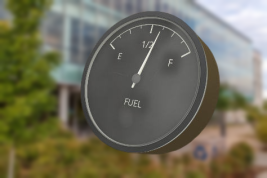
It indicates 0.625
